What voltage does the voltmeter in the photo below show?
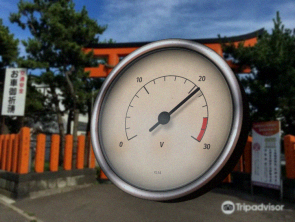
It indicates 21 V
